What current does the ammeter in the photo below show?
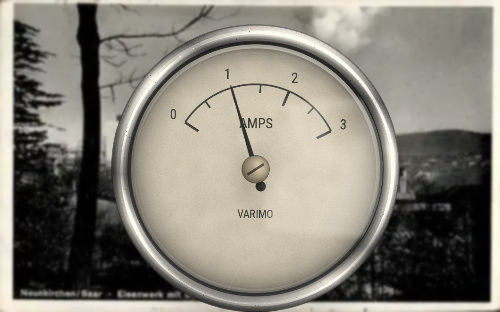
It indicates 1 A
